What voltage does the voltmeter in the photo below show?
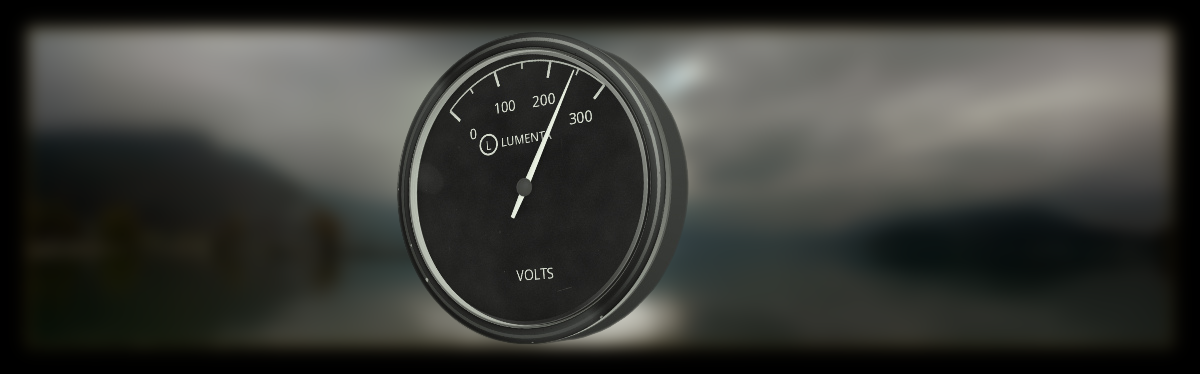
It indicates 250 V
